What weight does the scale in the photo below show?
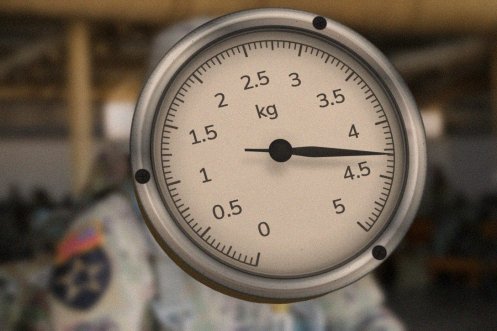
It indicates 4.3 kg
